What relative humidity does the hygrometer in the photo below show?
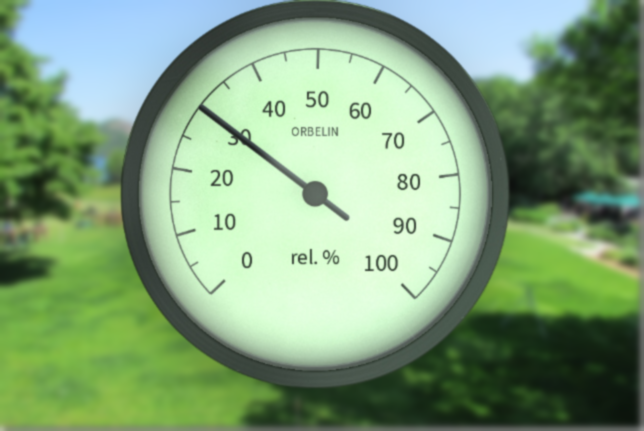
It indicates 30 %
